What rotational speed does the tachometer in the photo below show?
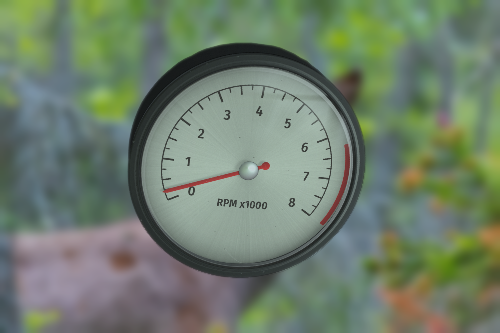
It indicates 250 rpm
